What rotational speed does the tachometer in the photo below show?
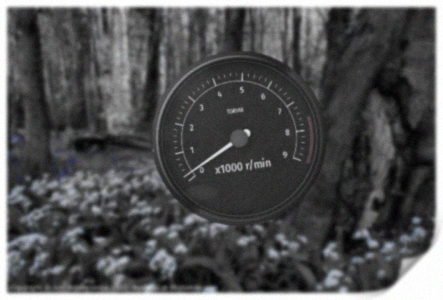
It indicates 200 rpm
